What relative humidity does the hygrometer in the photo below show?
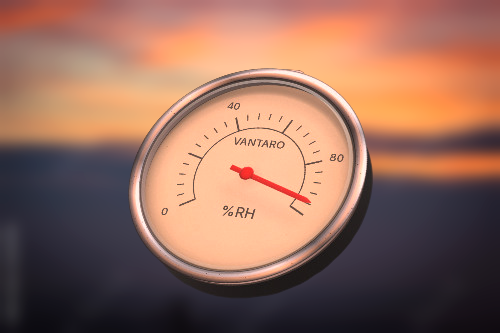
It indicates 96 %
